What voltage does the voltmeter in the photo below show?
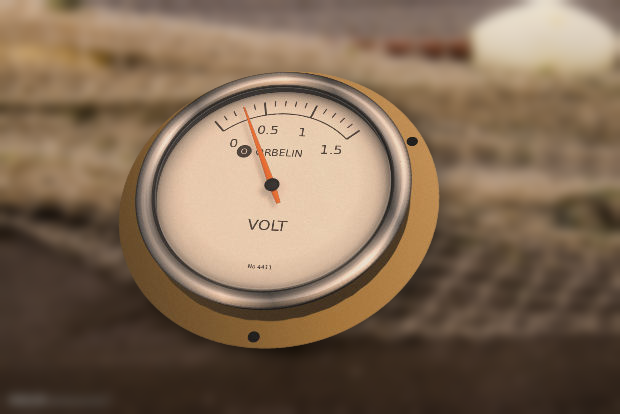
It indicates 0.3 V
